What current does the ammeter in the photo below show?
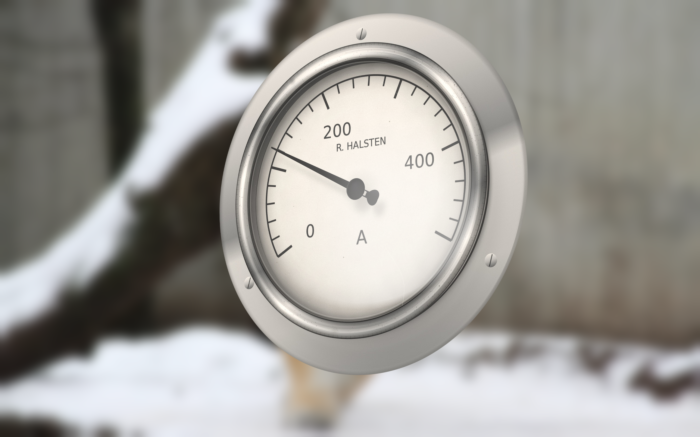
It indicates 120 A
